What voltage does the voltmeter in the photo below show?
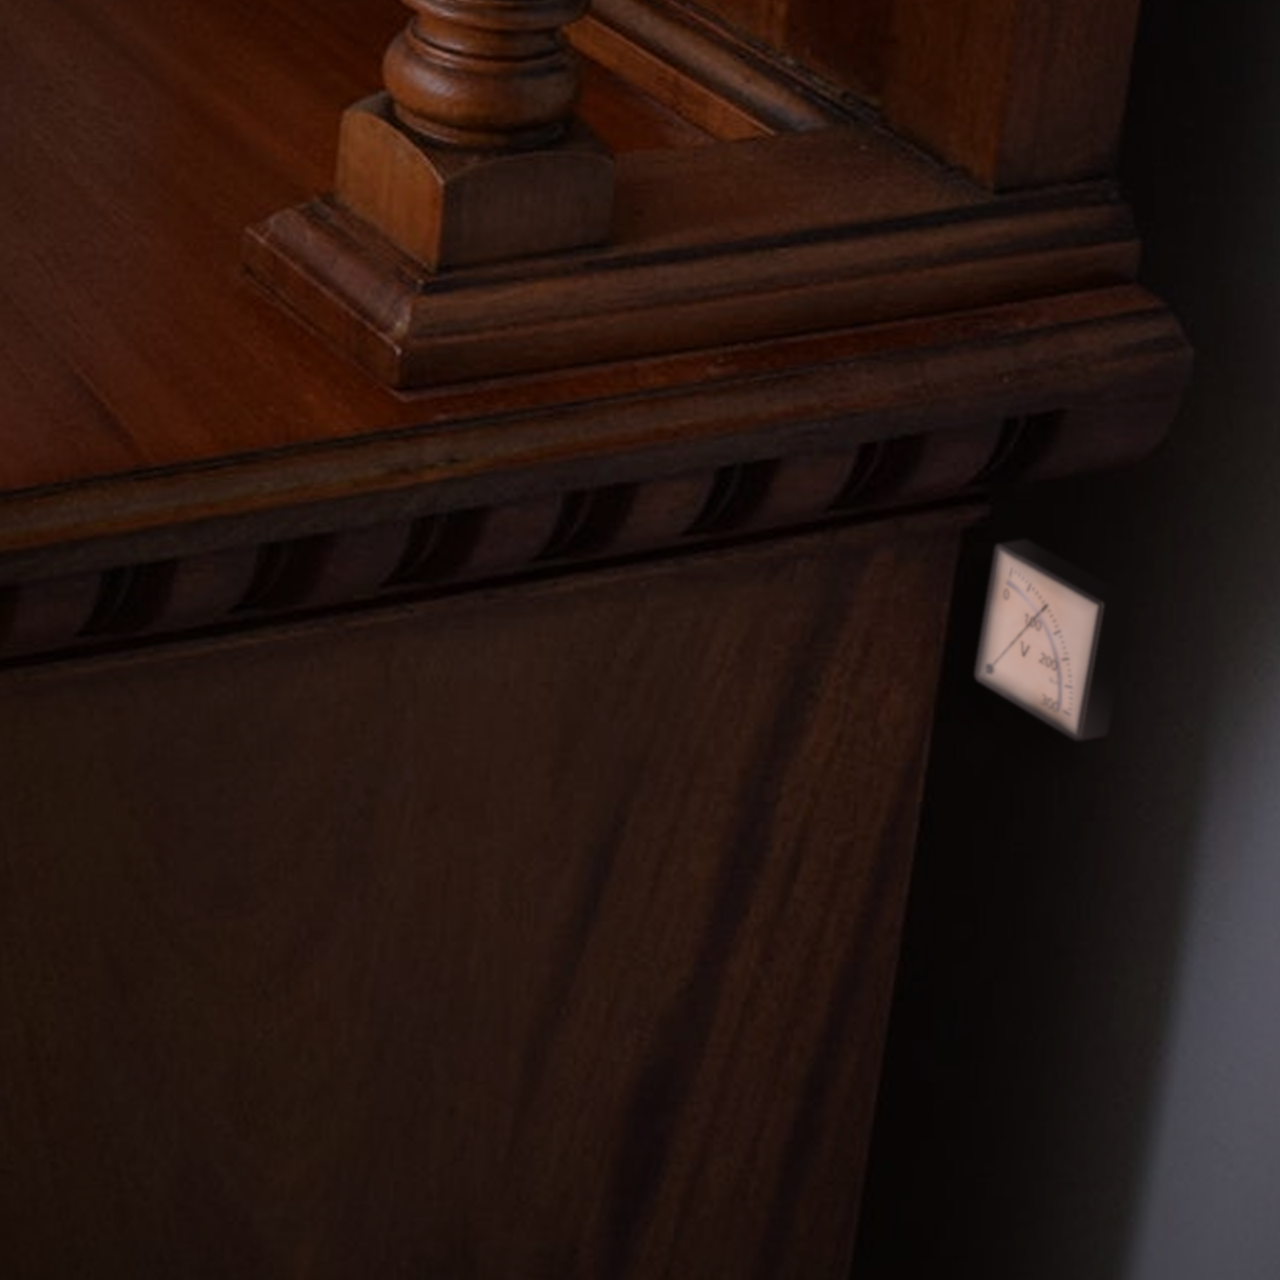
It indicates 100 V
